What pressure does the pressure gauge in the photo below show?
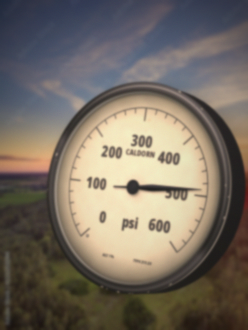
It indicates 490 psi
